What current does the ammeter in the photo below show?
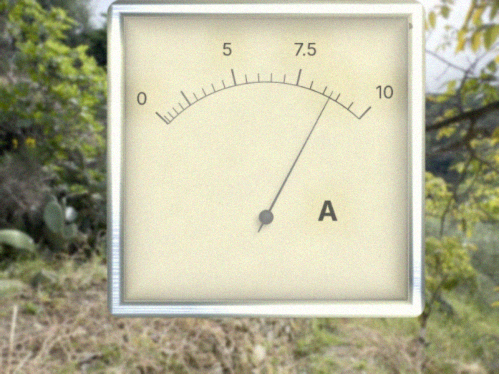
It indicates 8.75 A
